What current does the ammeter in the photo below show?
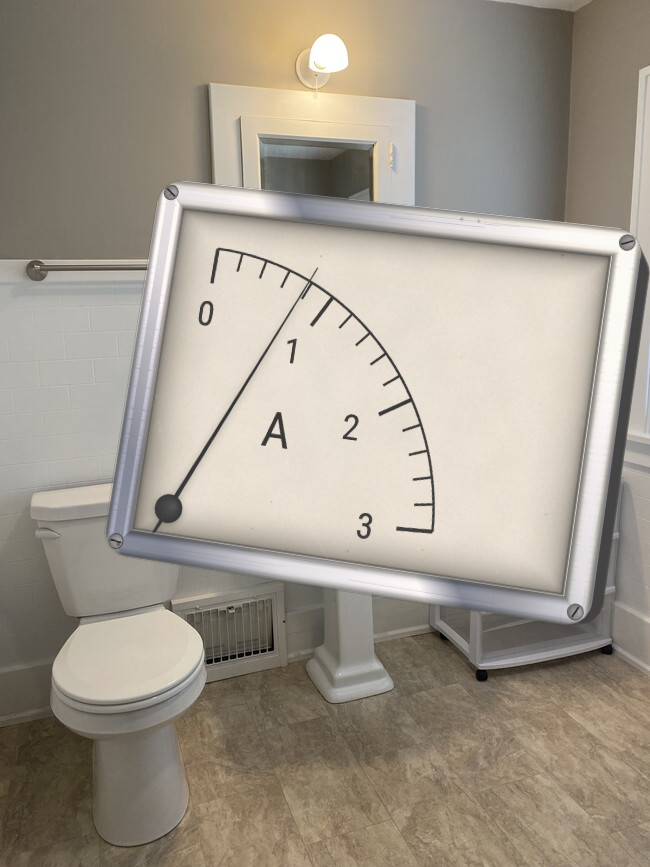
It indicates 0.8 A
